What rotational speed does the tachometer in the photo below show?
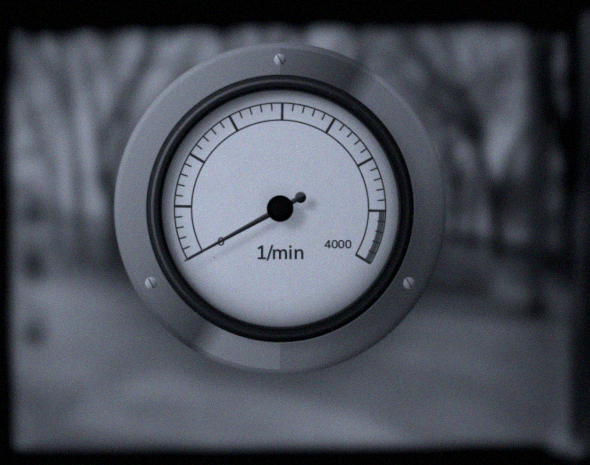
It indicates 0 rpm
